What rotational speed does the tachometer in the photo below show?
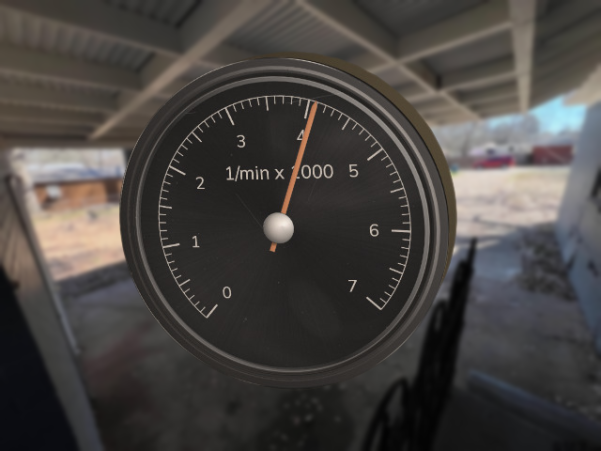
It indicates 4100 rpm
